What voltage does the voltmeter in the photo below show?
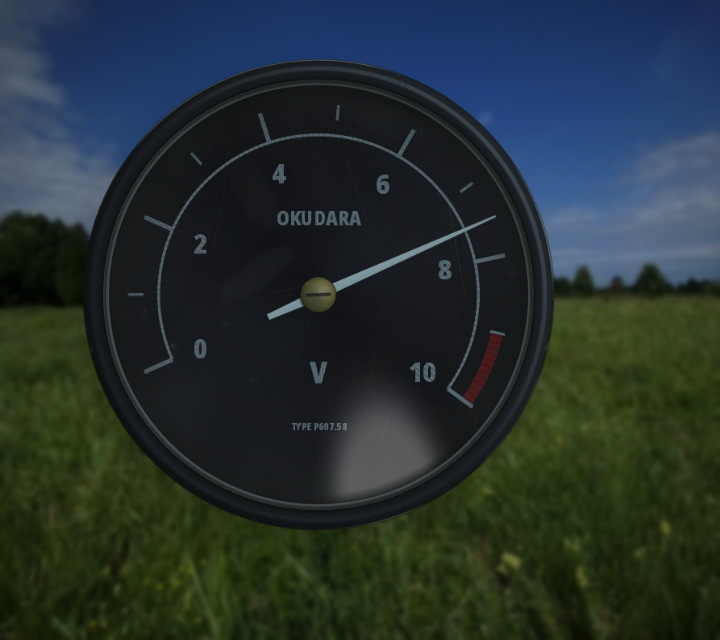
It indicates 7.5 V
